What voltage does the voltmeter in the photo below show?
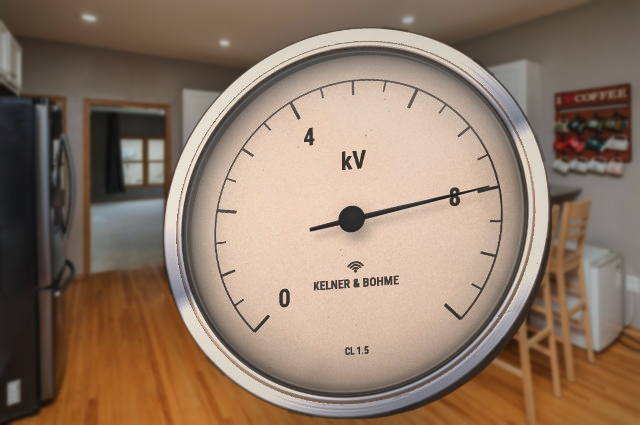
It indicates 8 kV
